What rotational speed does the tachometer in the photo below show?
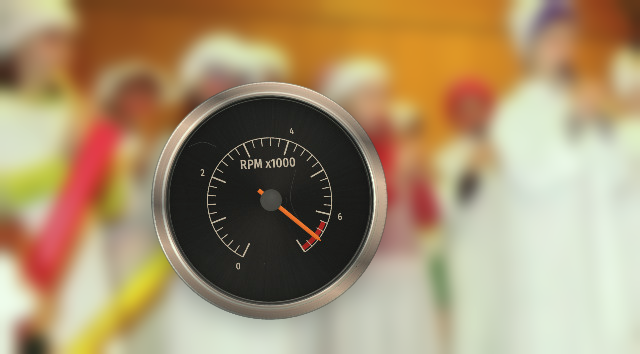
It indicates 6600 rpm
